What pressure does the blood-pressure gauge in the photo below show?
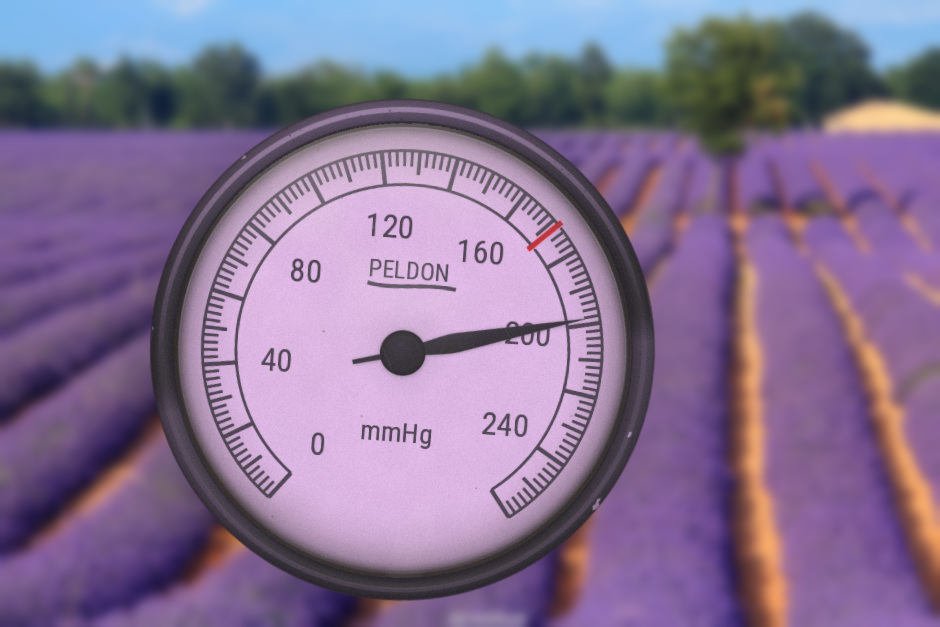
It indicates 198 mmHg
